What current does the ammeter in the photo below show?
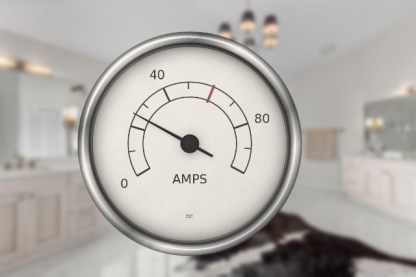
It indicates 25 A
